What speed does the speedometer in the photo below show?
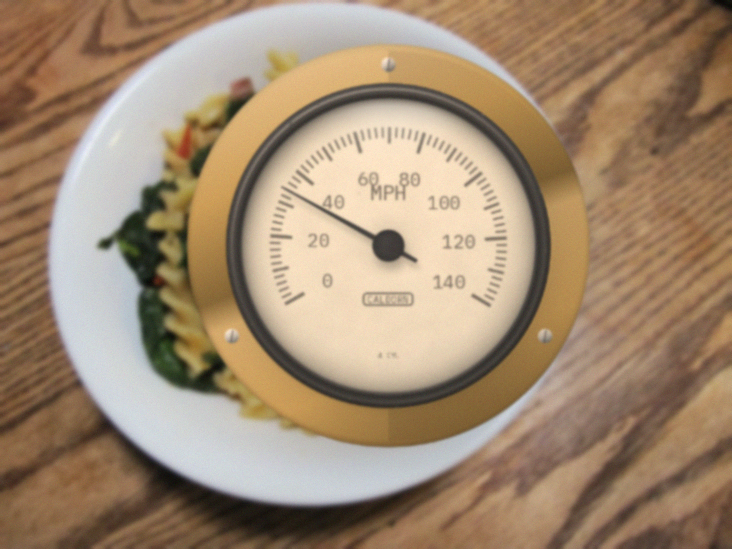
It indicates 34 mph
